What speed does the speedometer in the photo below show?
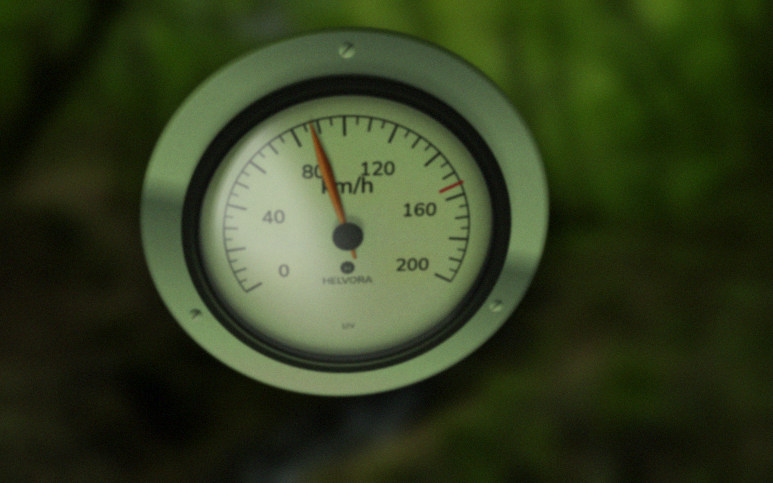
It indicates 87.5 km/h
